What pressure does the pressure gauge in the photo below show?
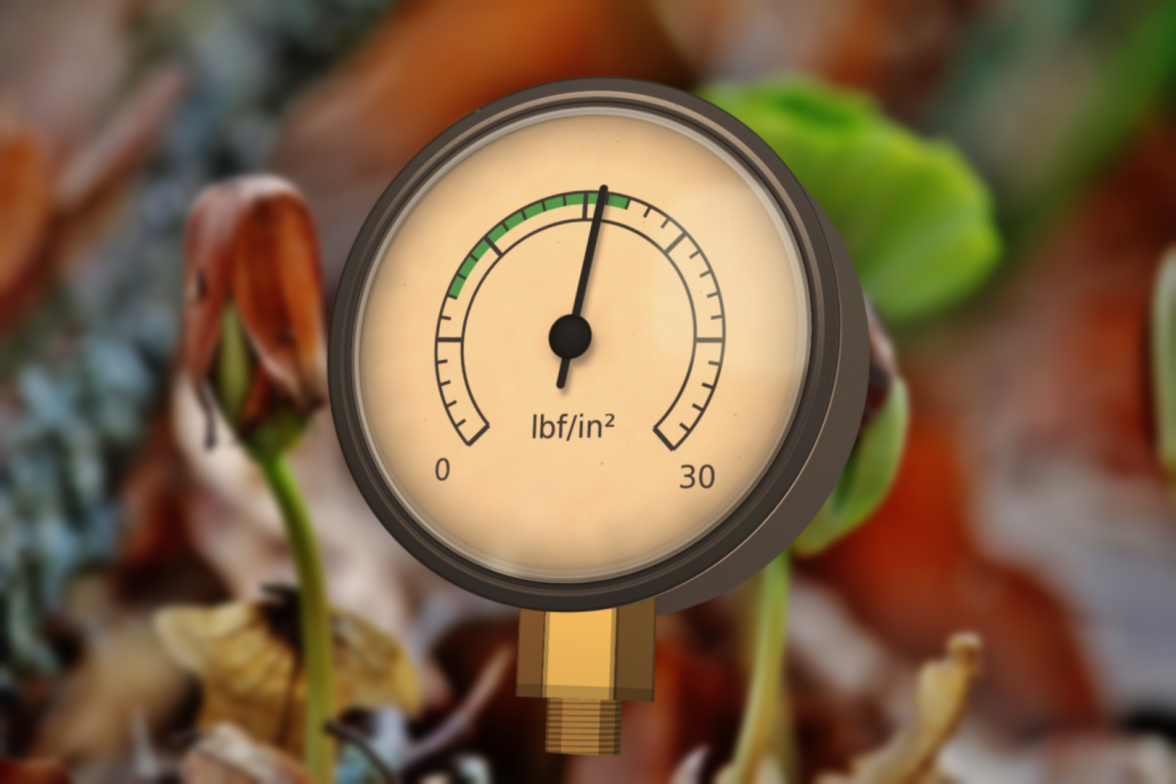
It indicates 16 psi
